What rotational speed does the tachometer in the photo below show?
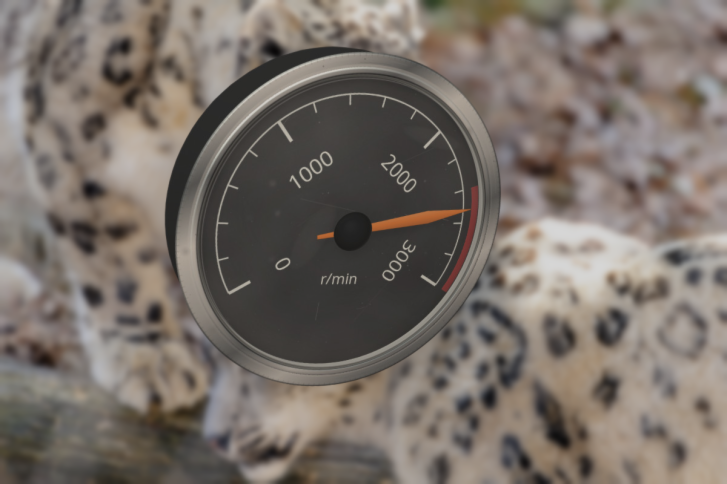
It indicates 2500 rpm
